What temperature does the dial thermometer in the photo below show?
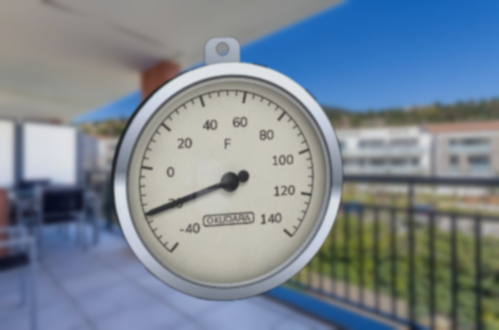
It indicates -20 °F
